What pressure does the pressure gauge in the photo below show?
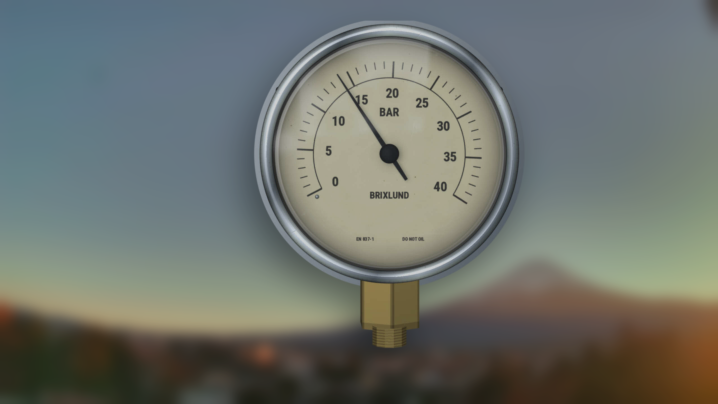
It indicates 14 bar
